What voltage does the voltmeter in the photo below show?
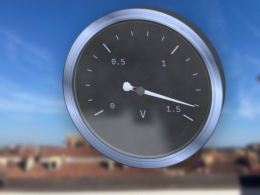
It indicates 1.4 V
